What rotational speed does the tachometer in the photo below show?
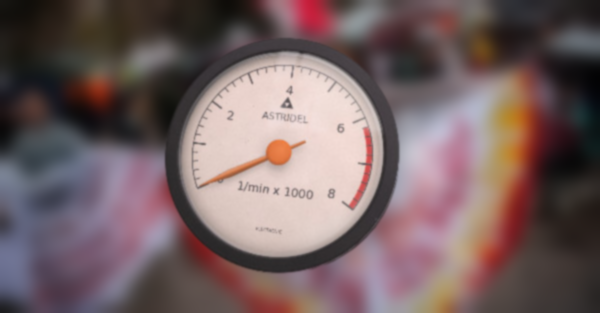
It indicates 0 rpm
